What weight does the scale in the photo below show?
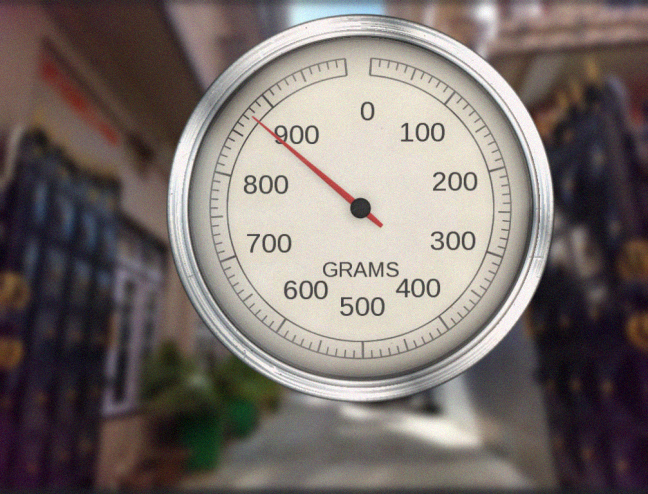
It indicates 875 g
